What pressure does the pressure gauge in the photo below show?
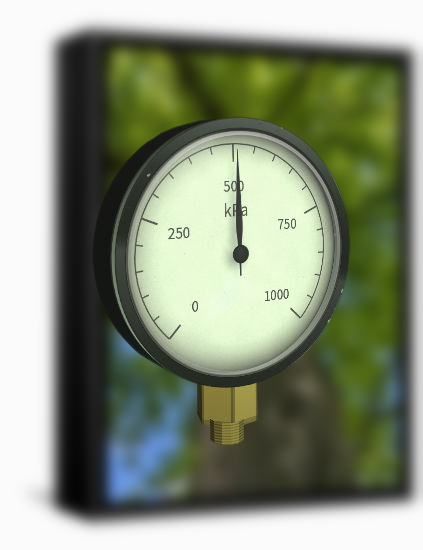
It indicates 500 kPa
